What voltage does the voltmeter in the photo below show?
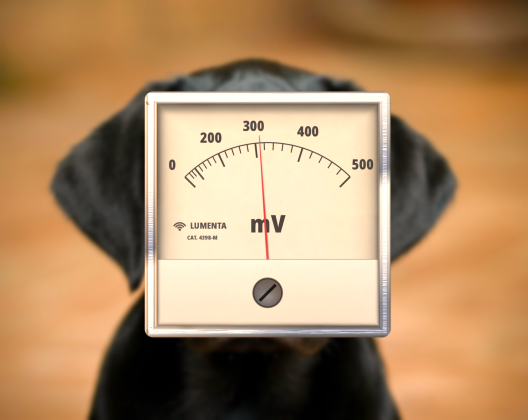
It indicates 310 mV
